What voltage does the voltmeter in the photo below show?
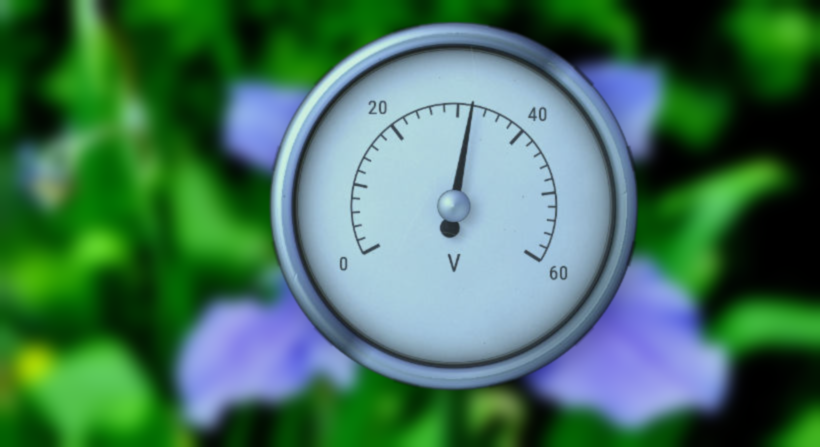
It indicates 32 V
